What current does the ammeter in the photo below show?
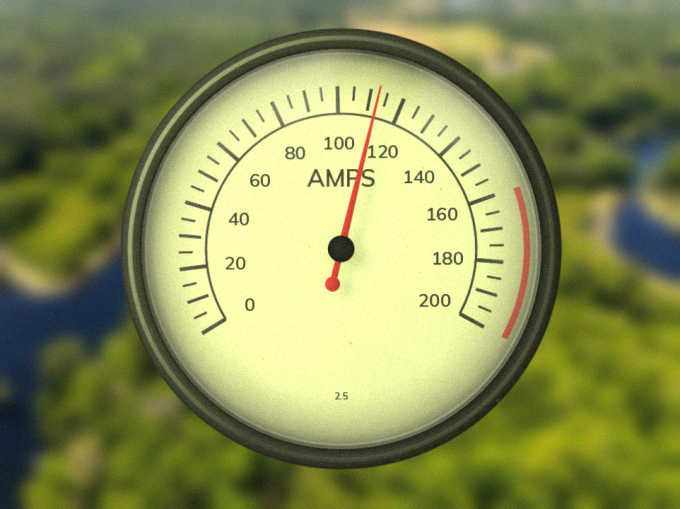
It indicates 112.5 A
